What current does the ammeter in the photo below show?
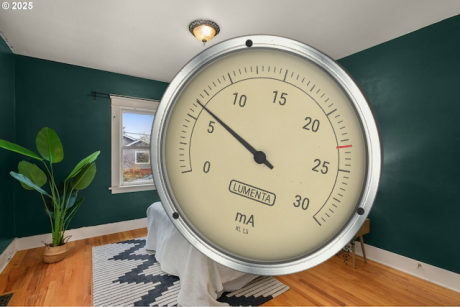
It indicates 6.5 mA
